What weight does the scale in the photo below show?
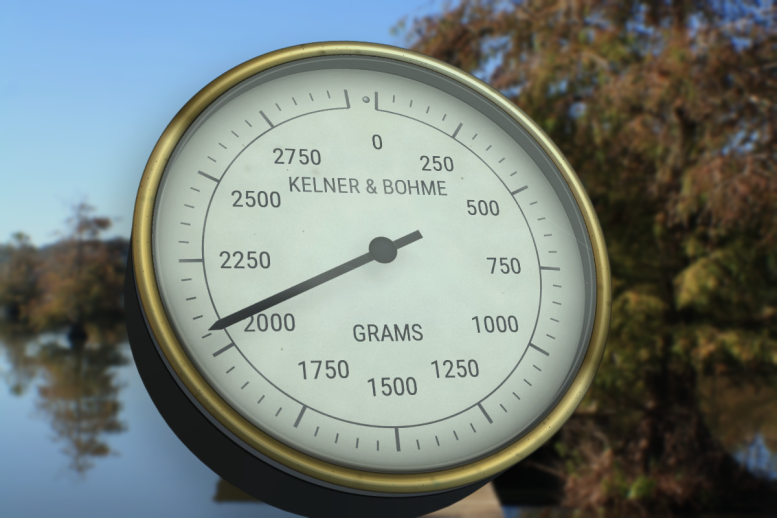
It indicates 2050 g
